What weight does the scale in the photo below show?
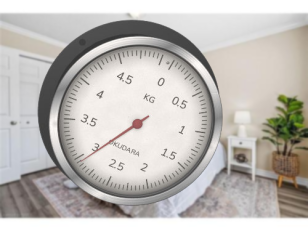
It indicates 2.95 kg
